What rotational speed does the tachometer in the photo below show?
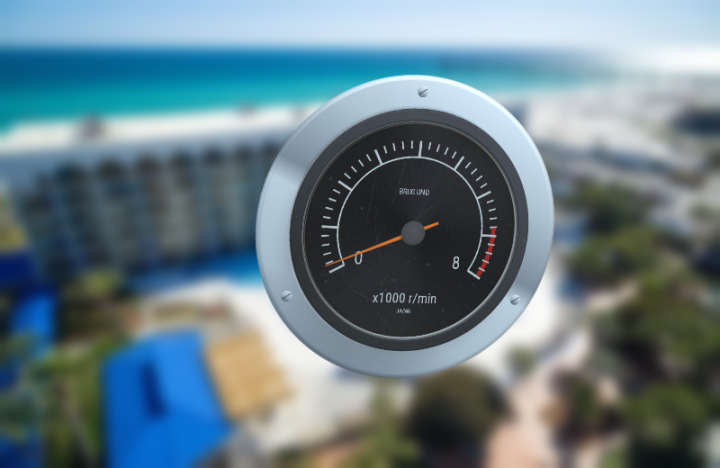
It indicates 200 rpm
